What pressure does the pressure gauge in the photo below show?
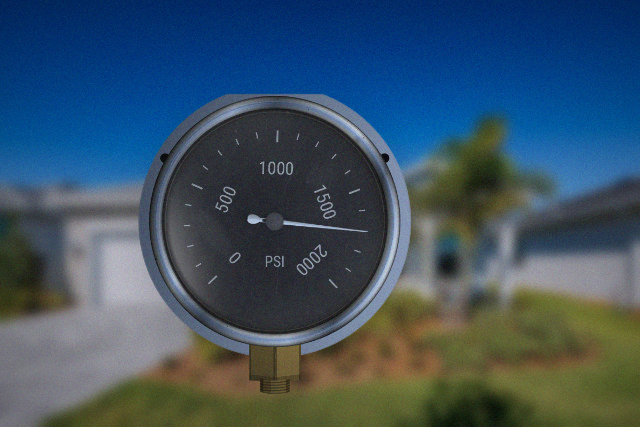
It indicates 1700 psi
